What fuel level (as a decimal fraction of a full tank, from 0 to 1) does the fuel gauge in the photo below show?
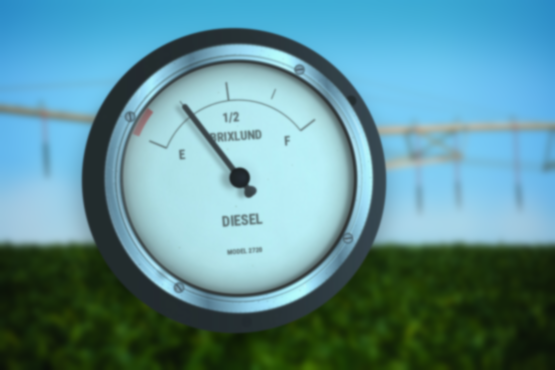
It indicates 0.25
